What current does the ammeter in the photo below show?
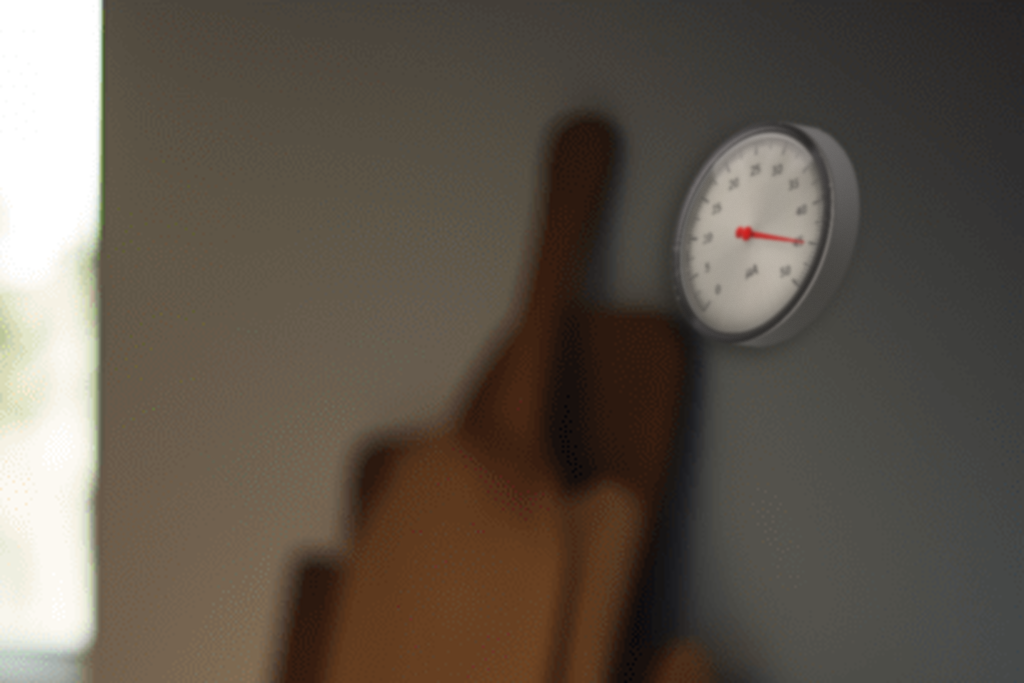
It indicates 45 µA
